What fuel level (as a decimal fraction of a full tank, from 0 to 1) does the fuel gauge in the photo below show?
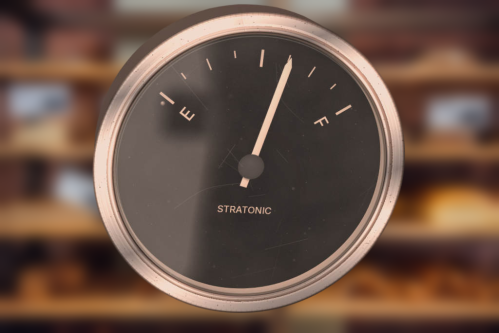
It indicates 0.625
